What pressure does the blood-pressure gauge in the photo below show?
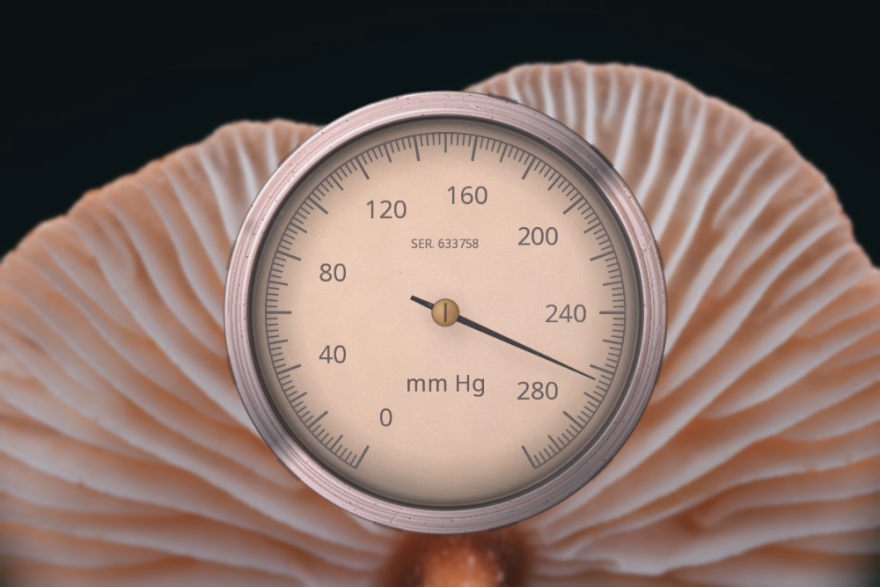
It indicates 264 mmHg
